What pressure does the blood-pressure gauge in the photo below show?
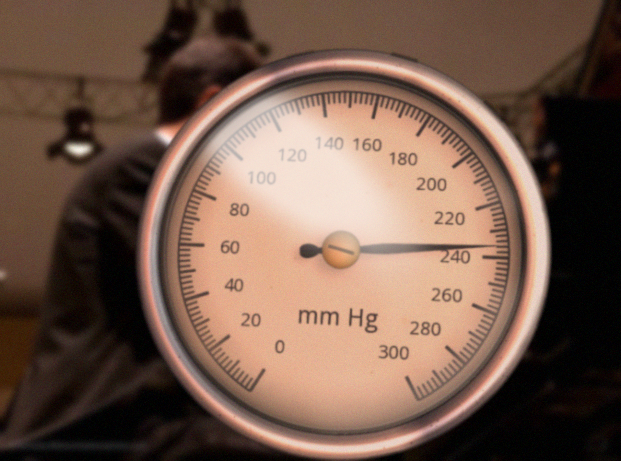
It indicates 236 mmHg
